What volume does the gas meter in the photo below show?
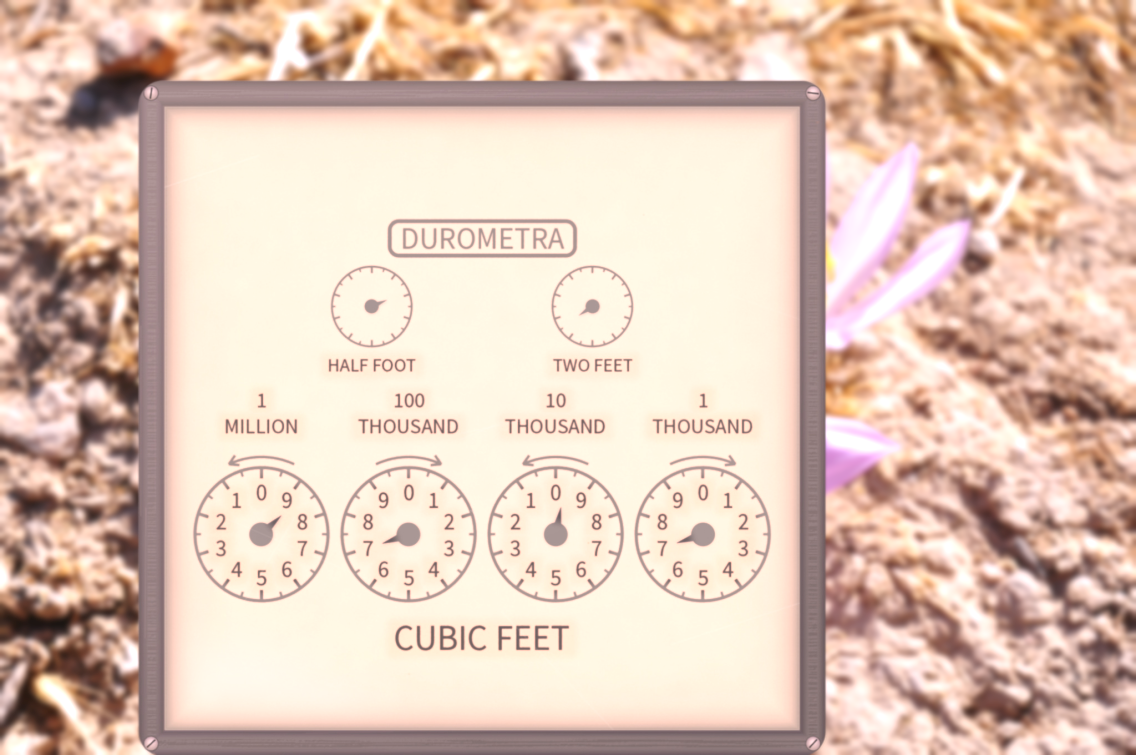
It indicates 869700 ft³
